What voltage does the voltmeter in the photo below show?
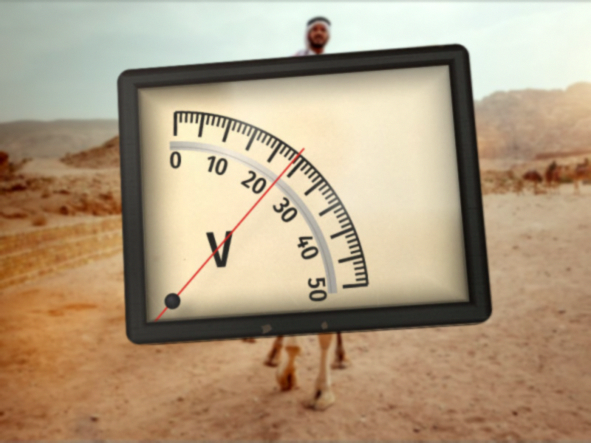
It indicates 24 V
